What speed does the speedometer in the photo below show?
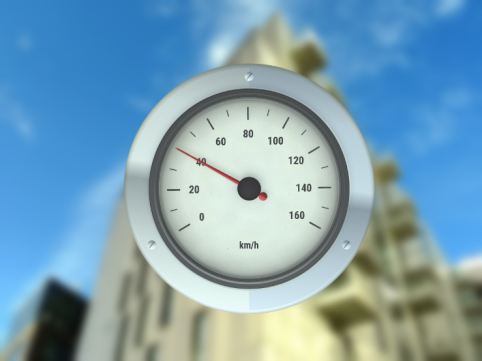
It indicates 40 km/h
